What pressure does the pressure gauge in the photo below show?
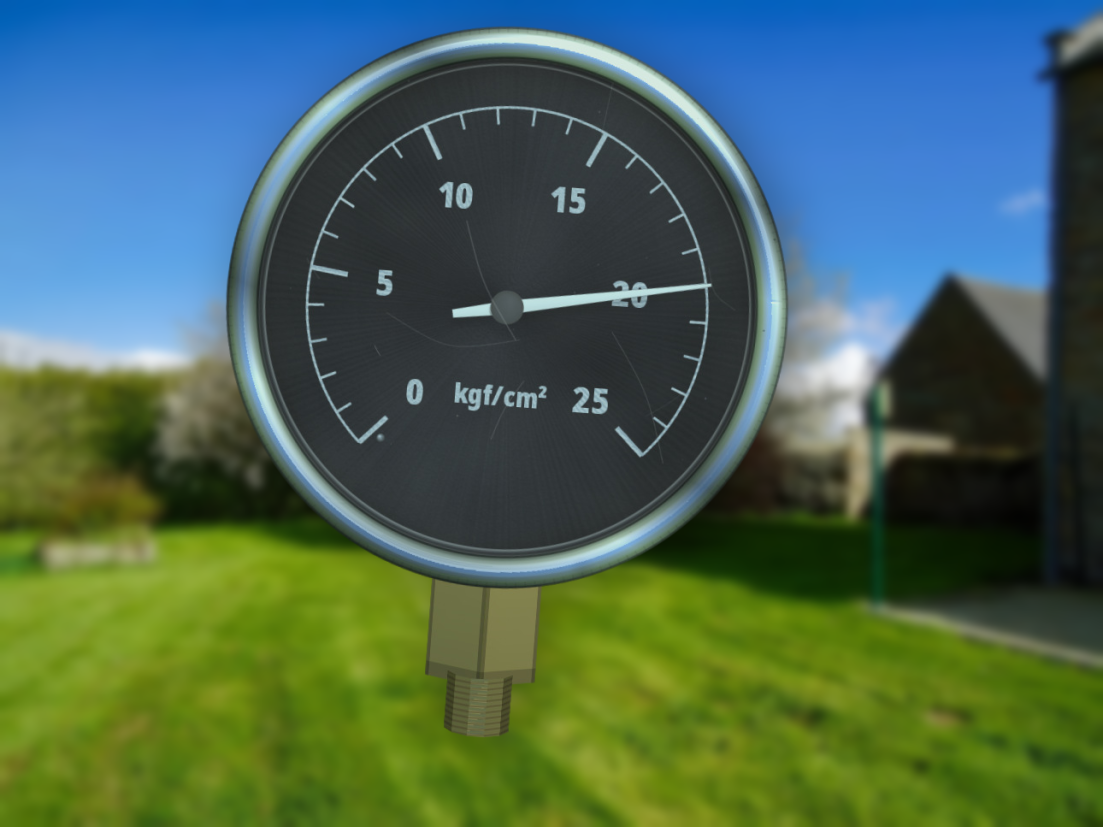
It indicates 20 kg/cm²
